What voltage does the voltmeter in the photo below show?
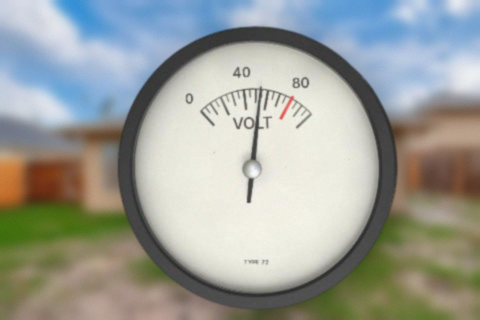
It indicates 55 V
